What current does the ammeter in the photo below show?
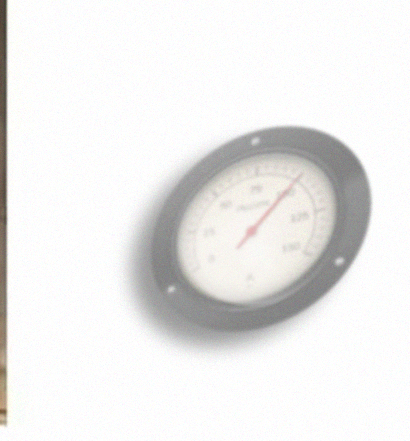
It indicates 100 A
